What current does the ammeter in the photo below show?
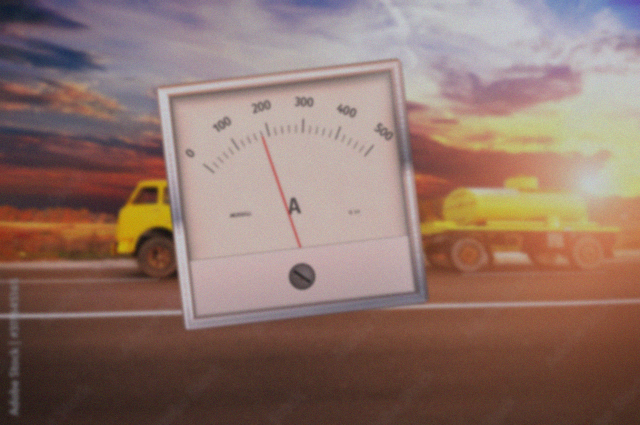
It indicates 180 A
